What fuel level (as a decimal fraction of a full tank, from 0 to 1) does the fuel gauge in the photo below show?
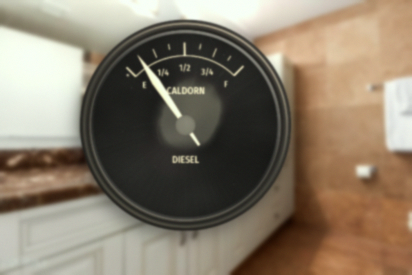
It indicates 0.125
